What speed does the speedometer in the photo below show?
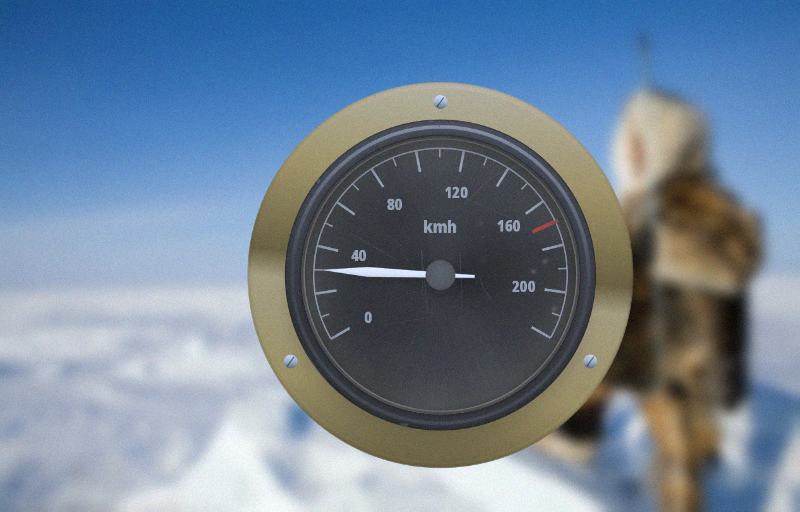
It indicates 30 km/h
